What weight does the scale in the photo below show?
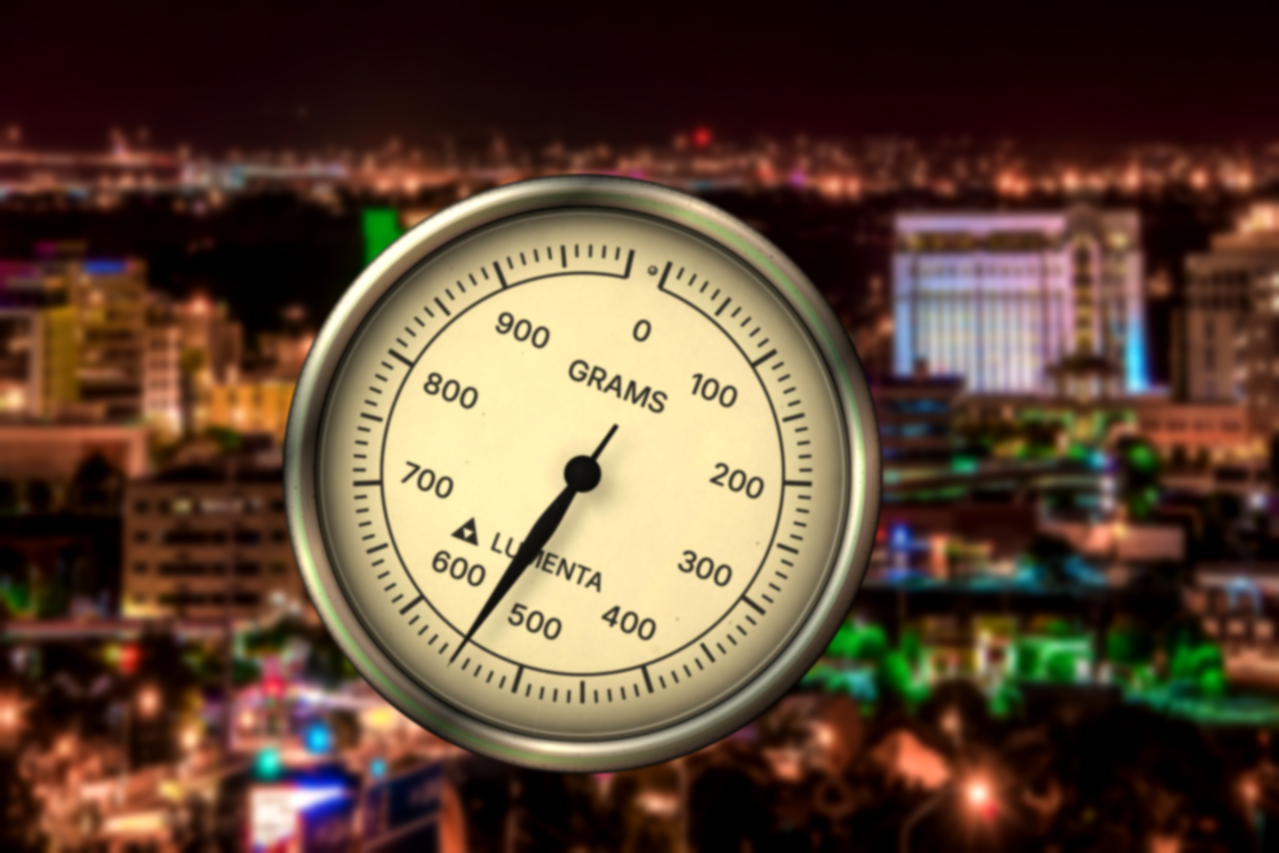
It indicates 550 g
